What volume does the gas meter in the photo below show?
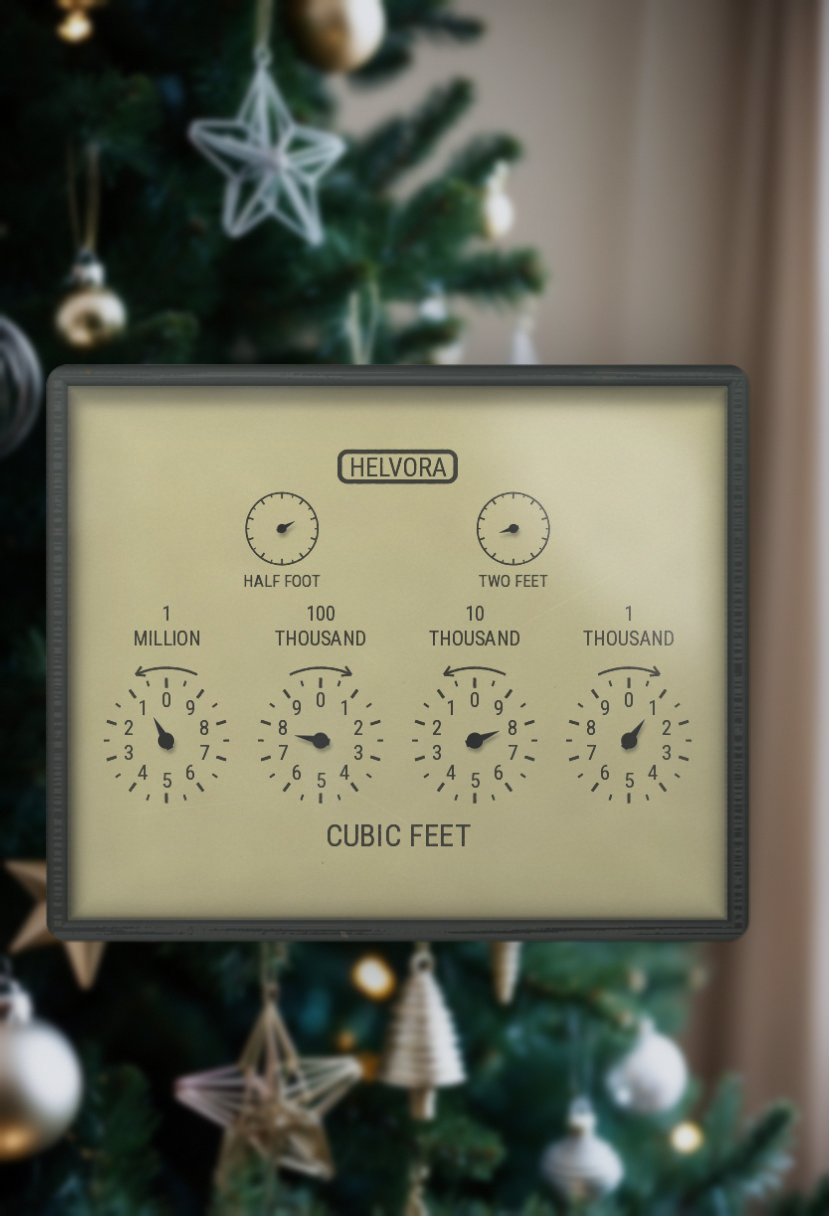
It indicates 78100 ft³
